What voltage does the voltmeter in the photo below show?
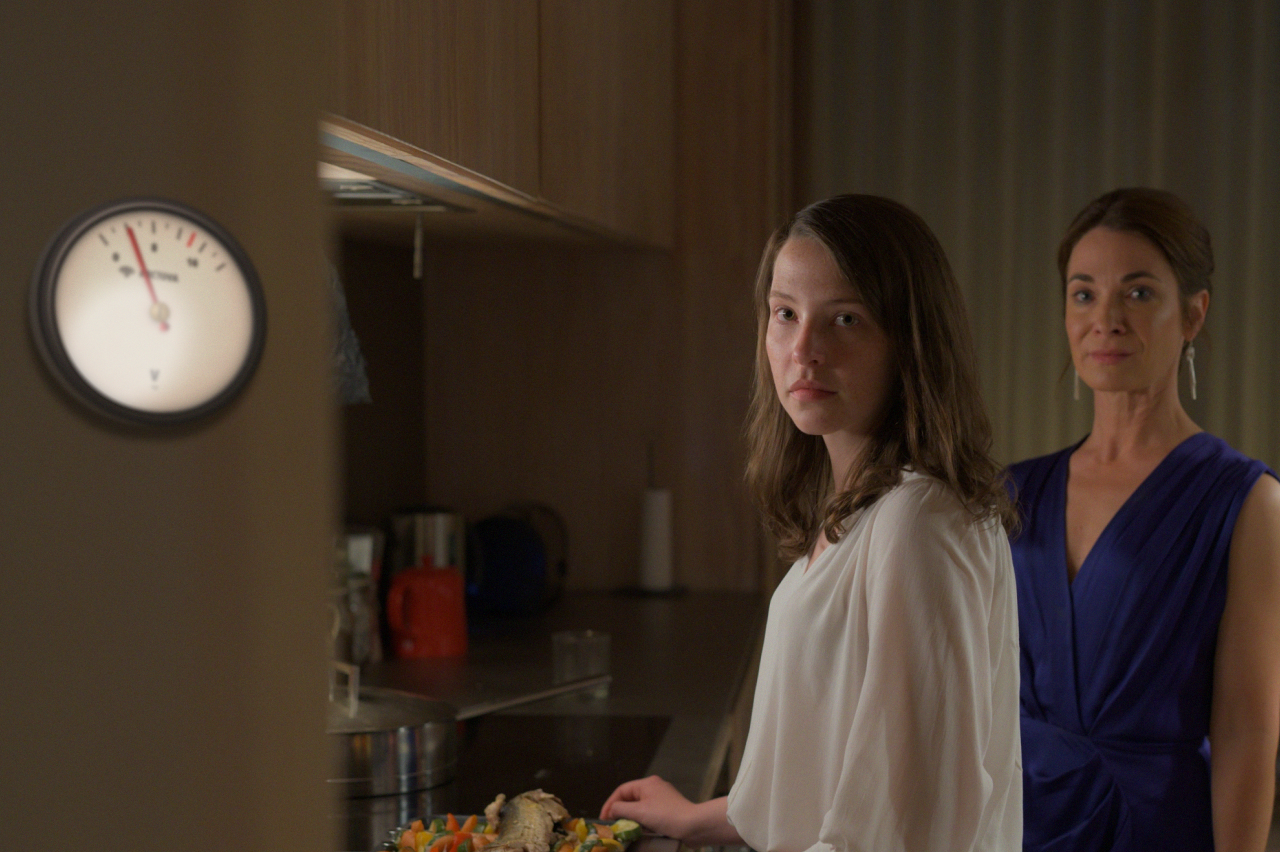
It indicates 4 V
